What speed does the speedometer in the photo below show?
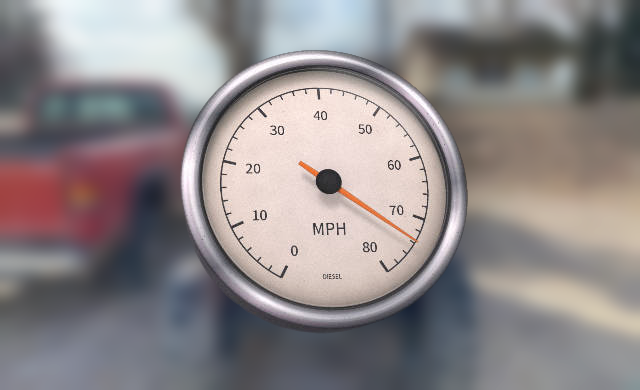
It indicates 74 mph
